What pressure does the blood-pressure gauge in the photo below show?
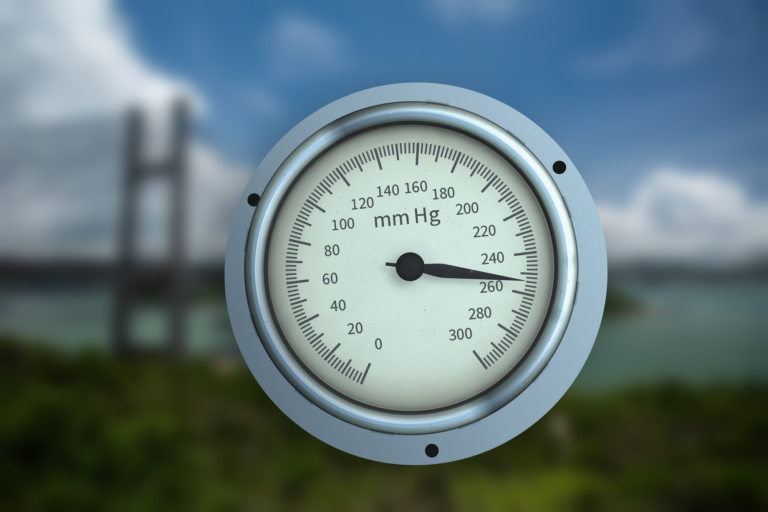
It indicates 254 mmHg
